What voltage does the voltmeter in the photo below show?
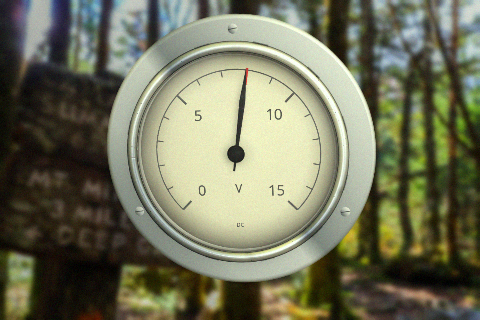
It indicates 8 V
